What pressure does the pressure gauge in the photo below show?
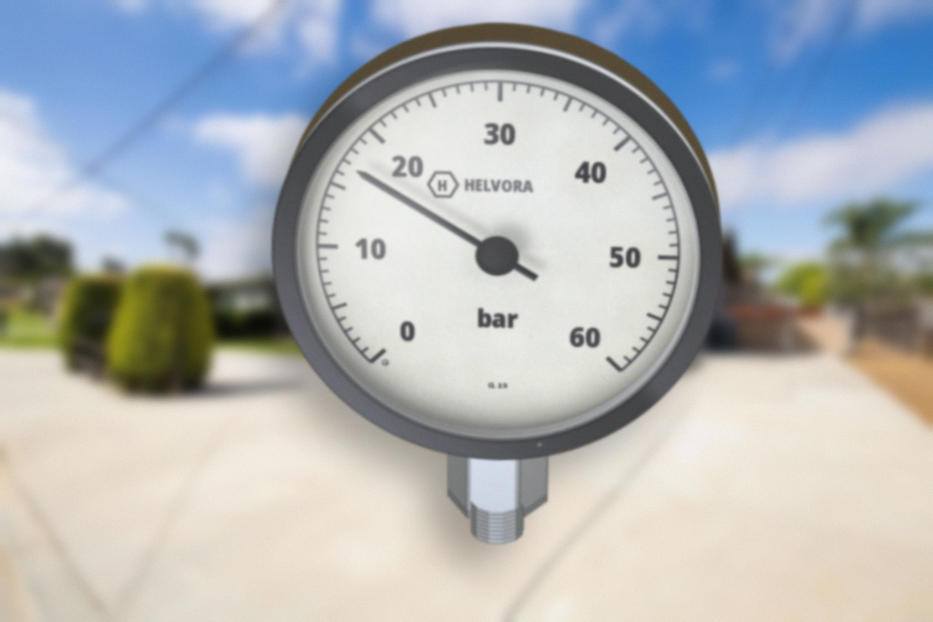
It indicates 17 bar
